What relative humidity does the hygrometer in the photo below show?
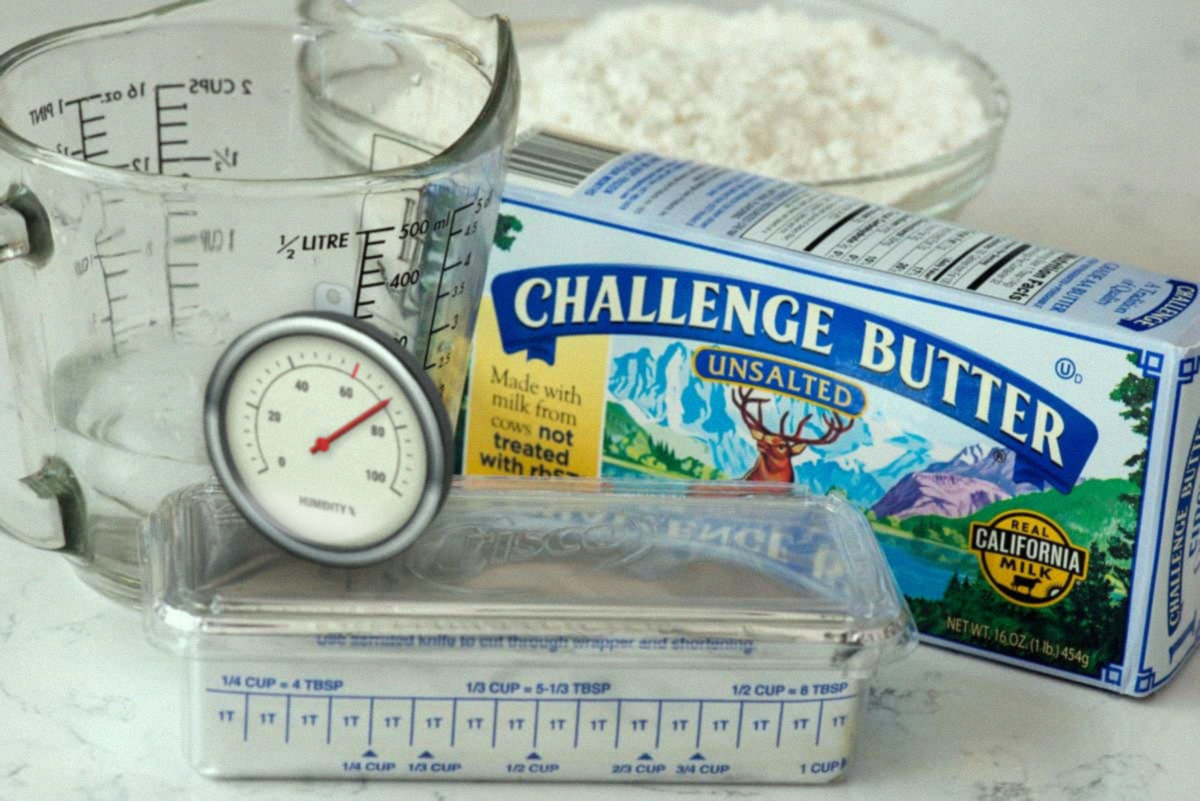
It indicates 72 %
